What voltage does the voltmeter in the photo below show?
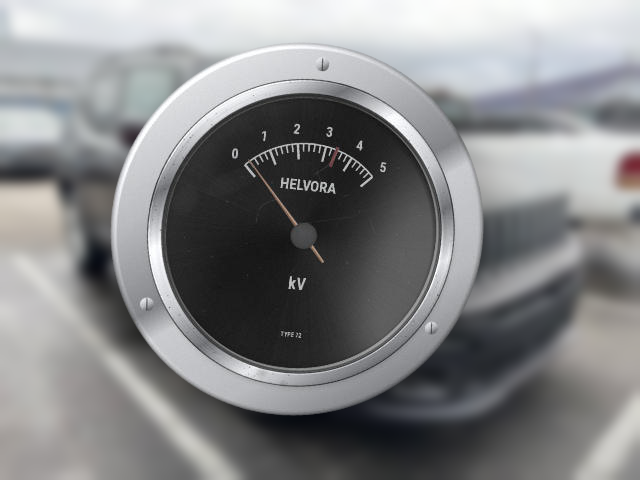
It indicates 0.2 kV
